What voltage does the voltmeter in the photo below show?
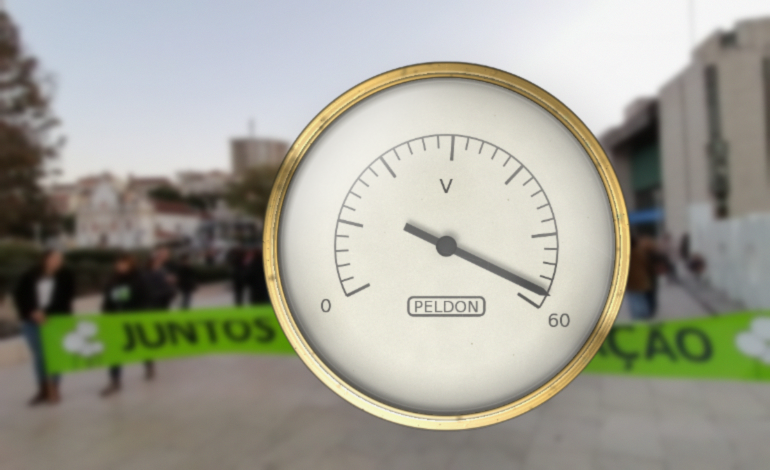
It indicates 58 V
